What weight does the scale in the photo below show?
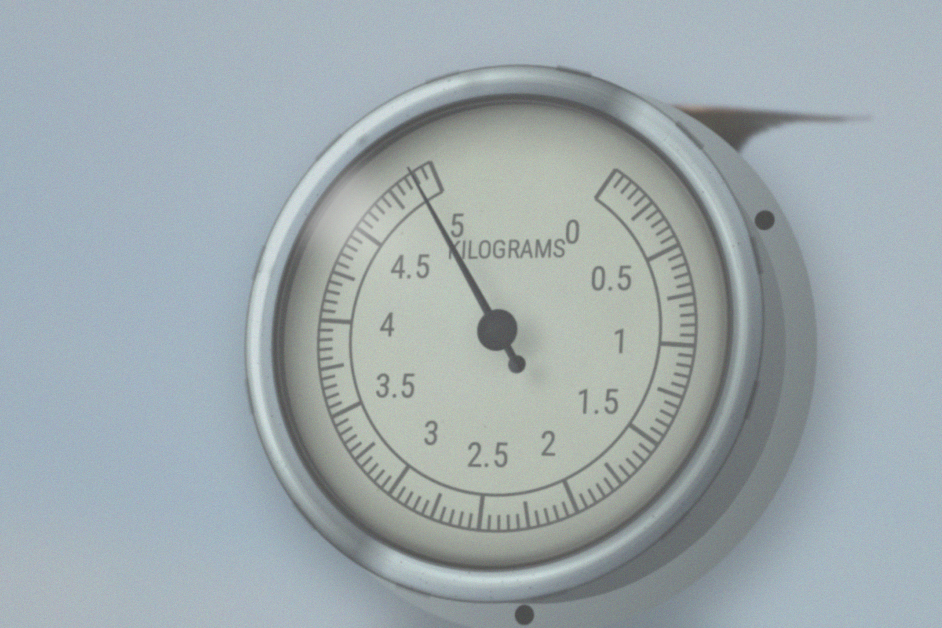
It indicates 4.9 kg
